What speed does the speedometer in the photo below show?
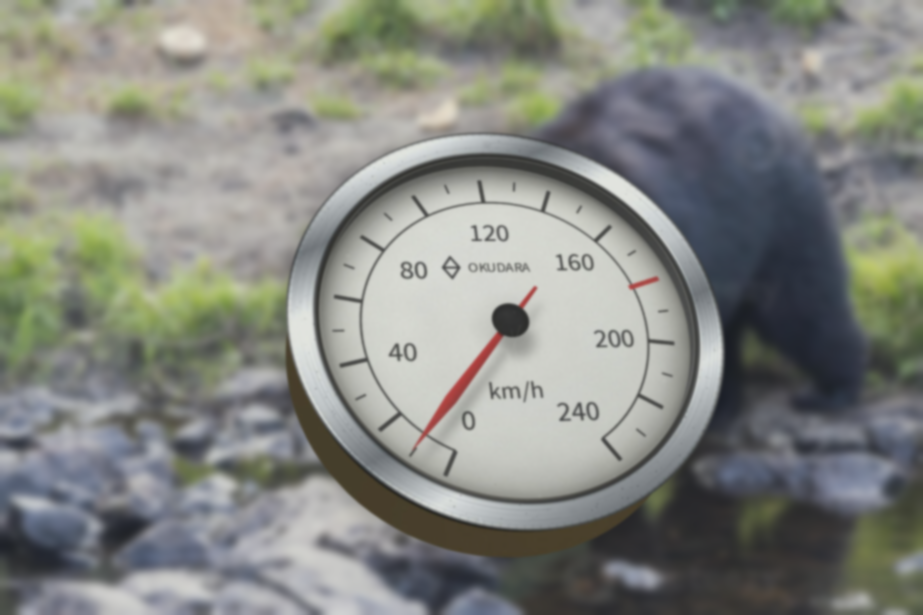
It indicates 10 km/h
